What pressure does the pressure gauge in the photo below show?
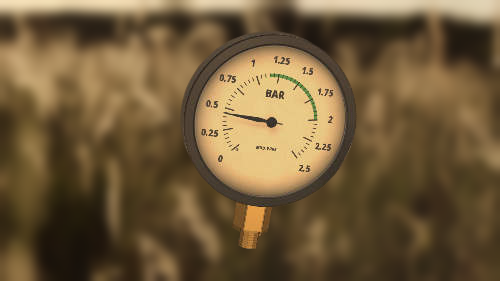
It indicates 0.45 bar
